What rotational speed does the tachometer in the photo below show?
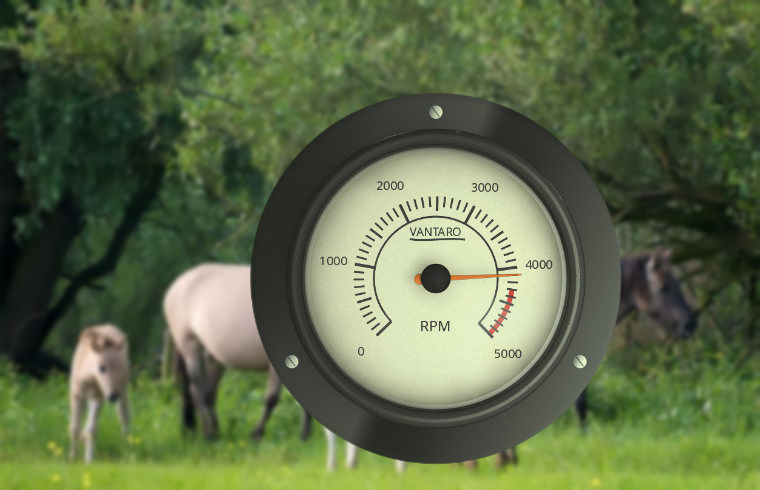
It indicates 4100 rpm
